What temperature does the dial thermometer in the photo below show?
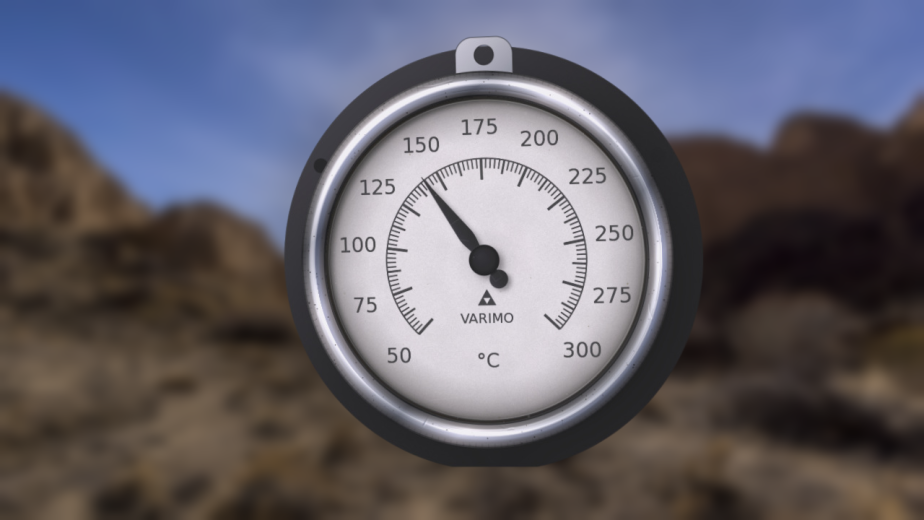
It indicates 142.5 °C
